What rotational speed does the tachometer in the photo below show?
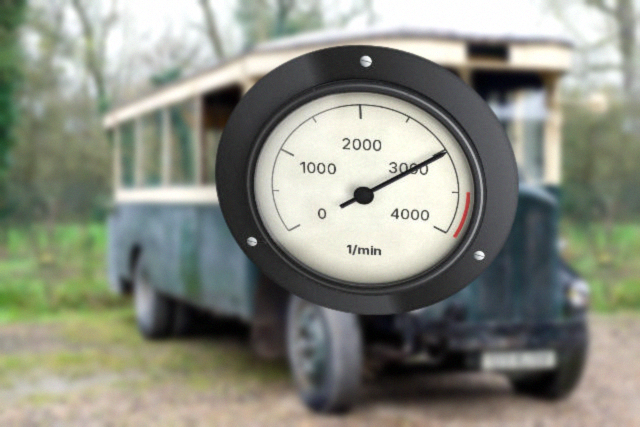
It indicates 3000 rpm
